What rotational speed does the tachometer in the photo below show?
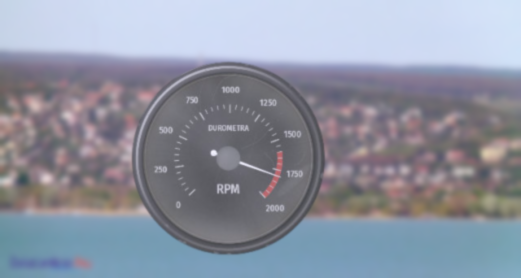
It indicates 1800 rpm
